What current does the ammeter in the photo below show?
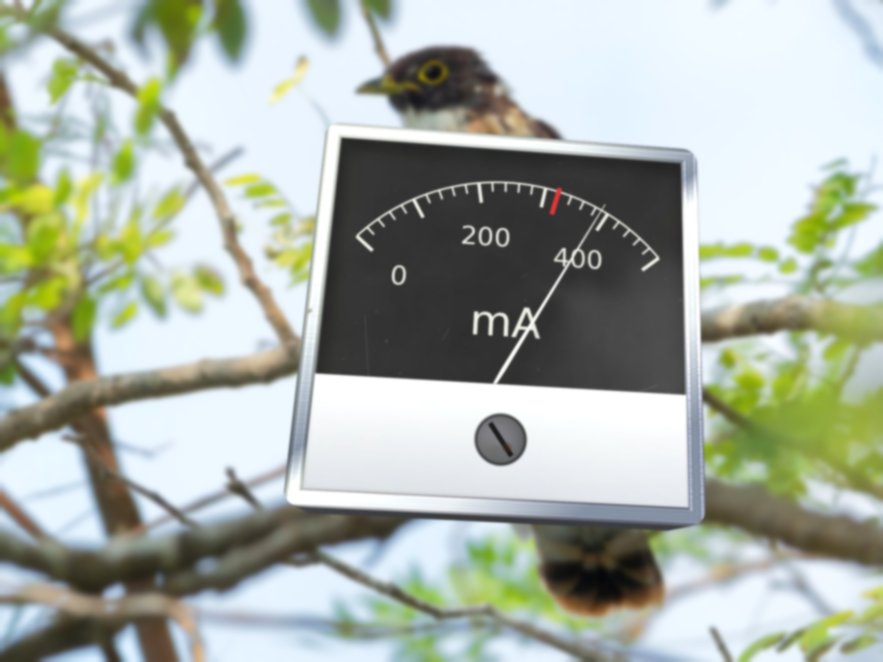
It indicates 390 mA
